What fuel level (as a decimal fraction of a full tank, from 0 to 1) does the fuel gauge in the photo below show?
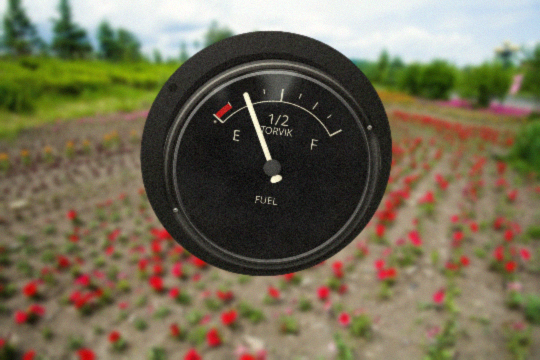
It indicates 0.25
